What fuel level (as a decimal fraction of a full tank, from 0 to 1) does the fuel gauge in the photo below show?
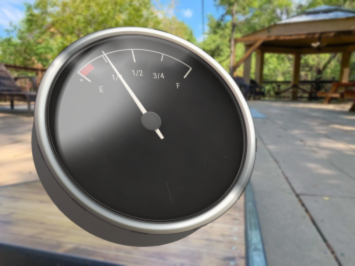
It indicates 0.25
